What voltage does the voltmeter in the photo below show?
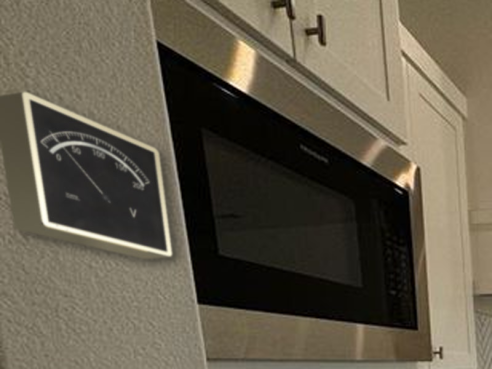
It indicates 25 V
